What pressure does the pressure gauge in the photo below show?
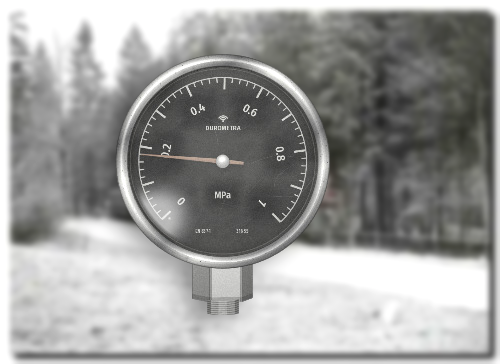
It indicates 0.18 MPa
